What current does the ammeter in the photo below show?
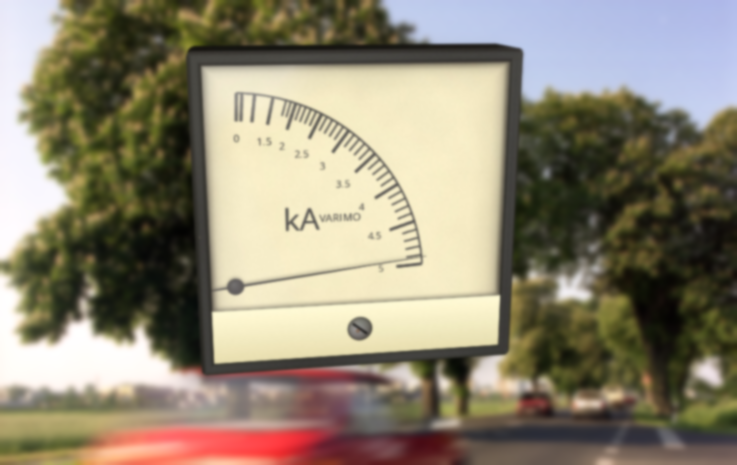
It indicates 4.9 kA
